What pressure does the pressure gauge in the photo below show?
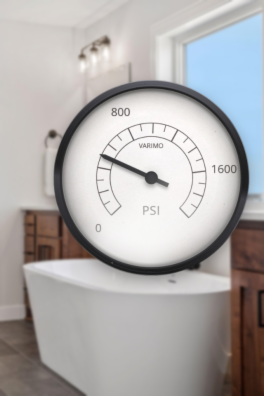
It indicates 500 psi
